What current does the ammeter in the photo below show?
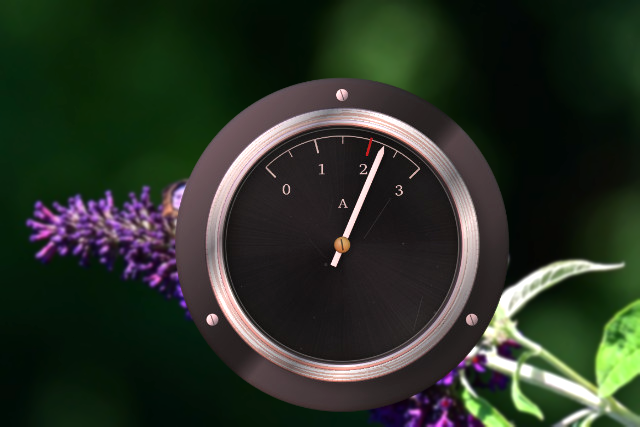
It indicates 2.25 A
